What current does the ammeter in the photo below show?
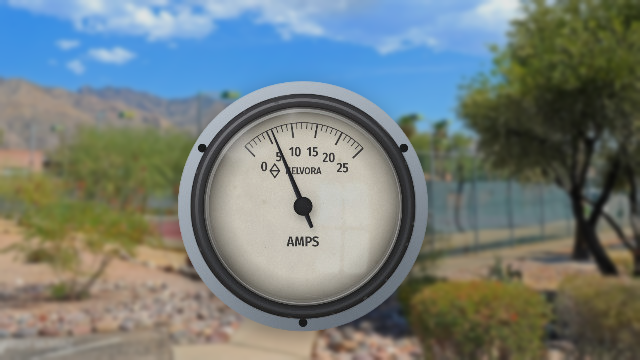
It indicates 6 A
